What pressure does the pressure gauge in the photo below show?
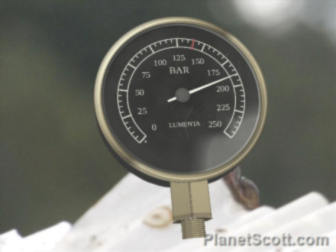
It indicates 190 bar
